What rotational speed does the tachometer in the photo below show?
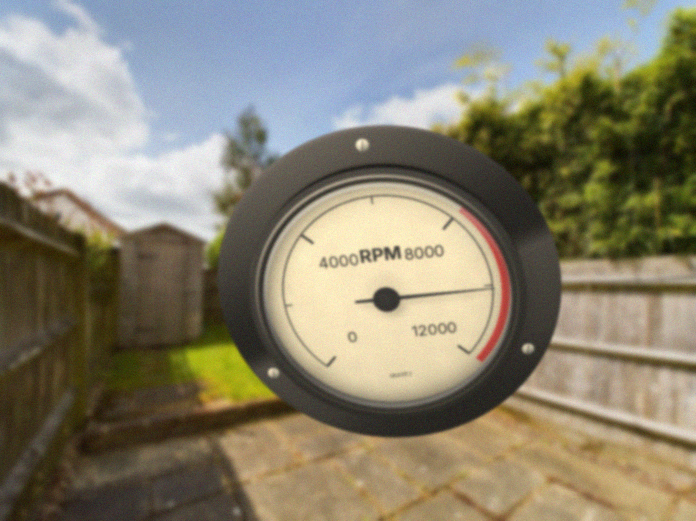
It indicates 10000 rpm
